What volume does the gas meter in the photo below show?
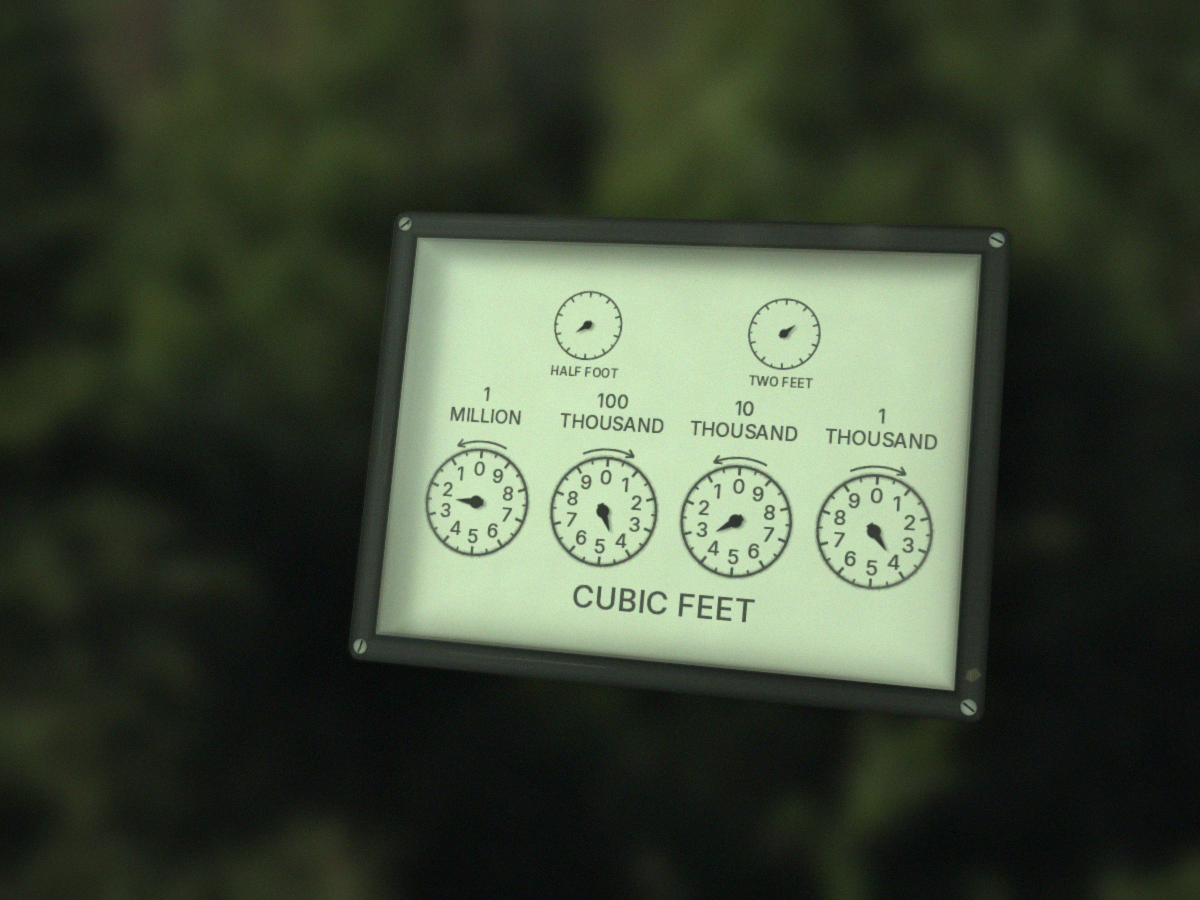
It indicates 243400 ft³
